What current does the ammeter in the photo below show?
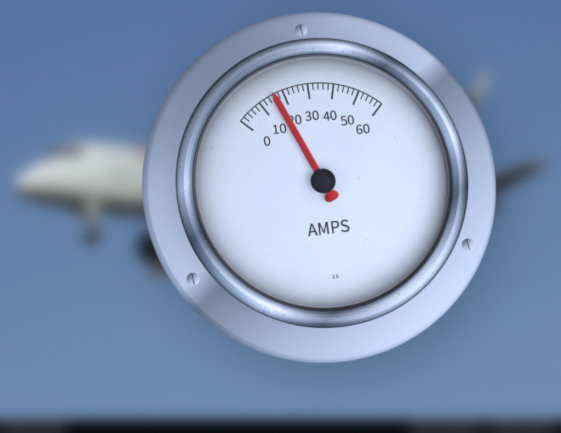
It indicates 16 A
